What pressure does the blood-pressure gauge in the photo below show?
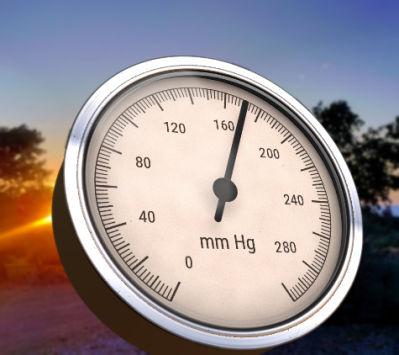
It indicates 170 mmHg
